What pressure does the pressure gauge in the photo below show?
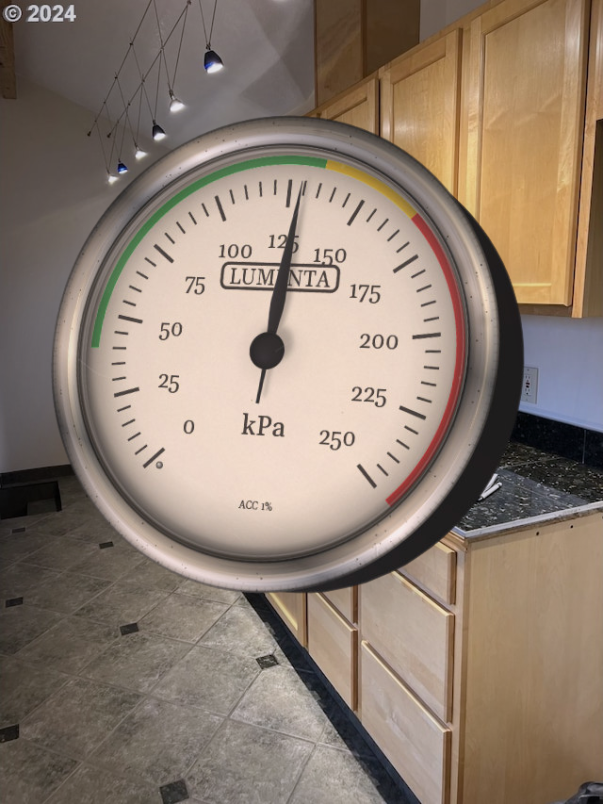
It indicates 130 kPa
